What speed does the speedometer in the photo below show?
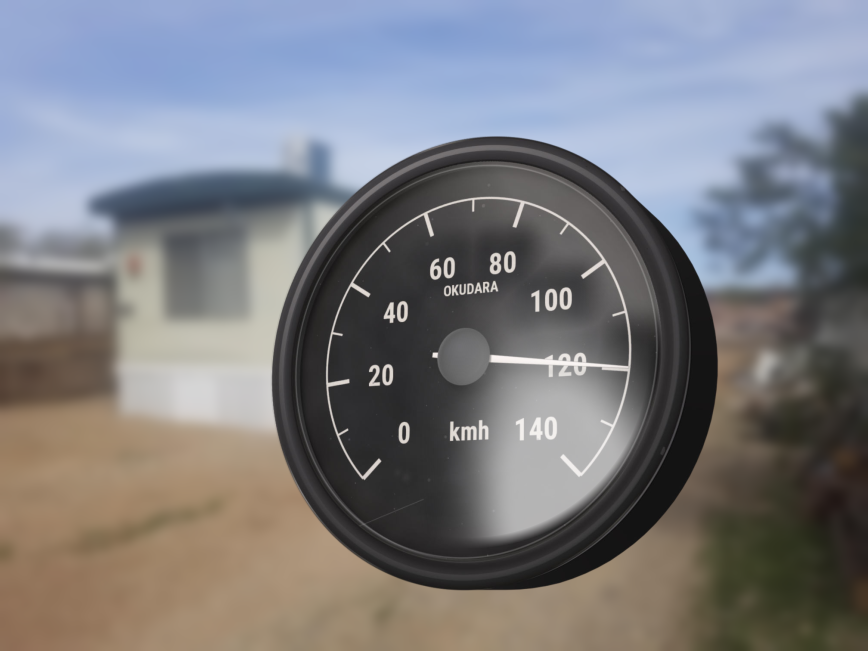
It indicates 120 km/h
